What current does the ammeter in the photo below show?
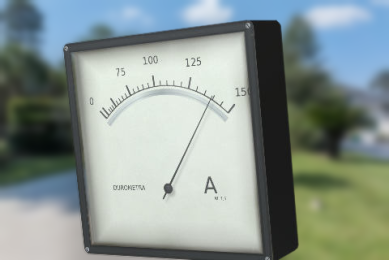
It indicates 140 A
